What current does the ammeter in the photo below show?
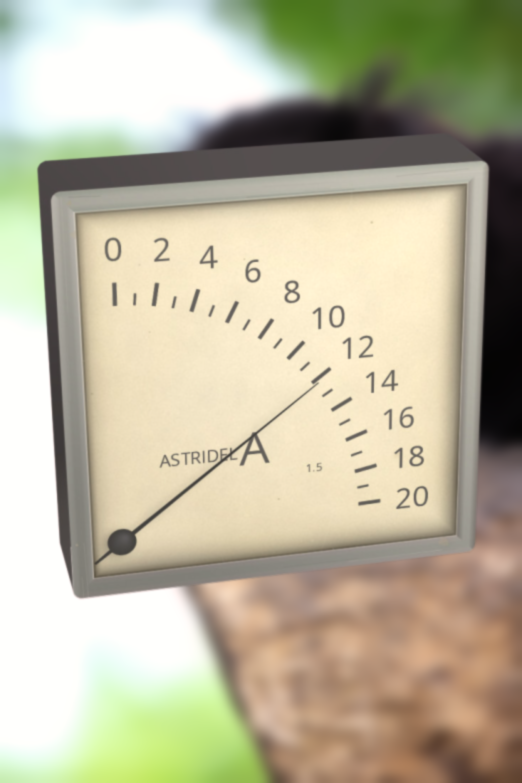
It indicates 12 A
